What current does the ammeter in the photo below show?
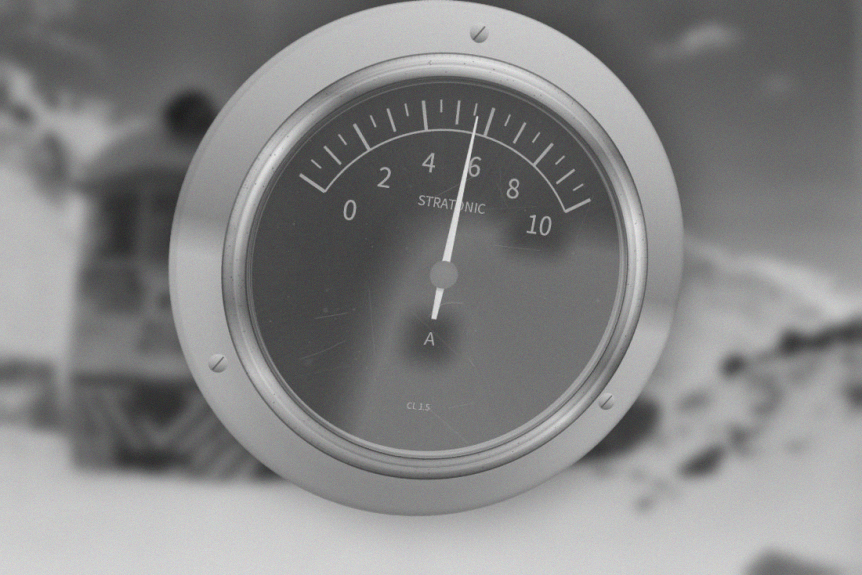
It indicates 5.5 A
